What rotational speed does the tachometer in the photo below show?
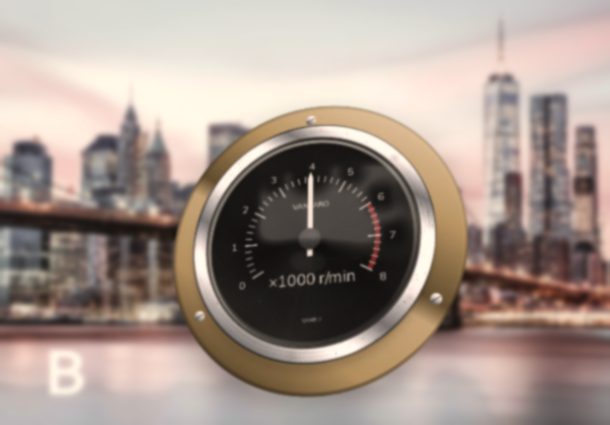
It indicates 4000 rpm
